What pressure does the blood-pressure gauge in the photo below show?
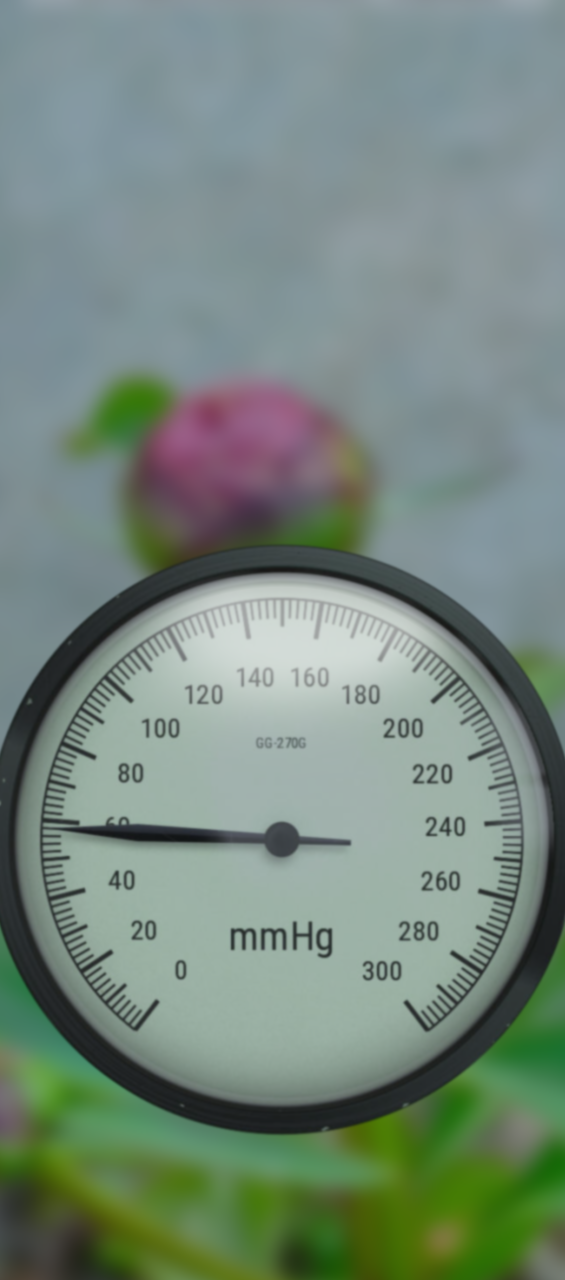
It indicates 58 mmHg
